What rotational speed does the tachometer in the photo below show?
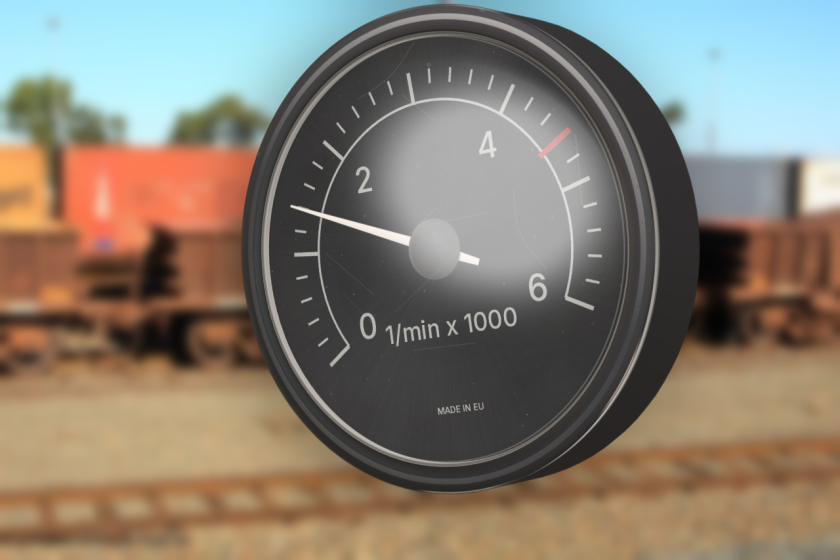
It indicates 1400 rpm
